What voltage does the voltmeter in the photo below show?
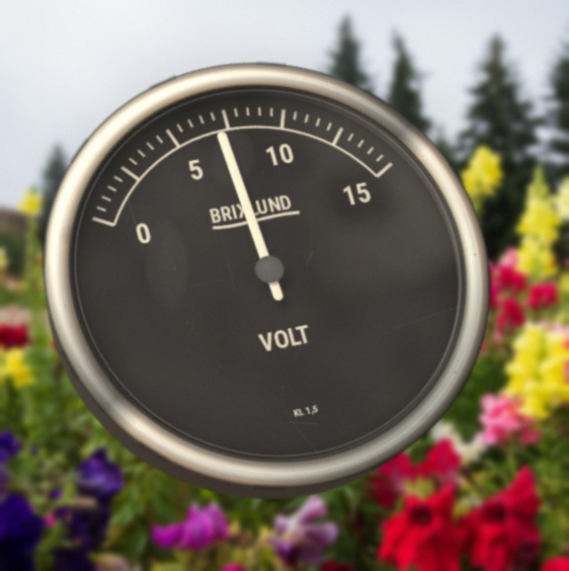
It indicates 7 V
